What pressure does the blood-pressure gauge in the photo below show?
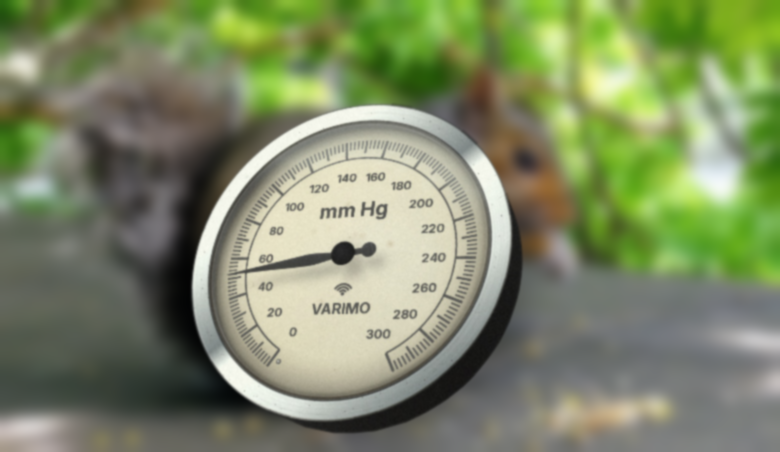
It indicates 50 mmHg
